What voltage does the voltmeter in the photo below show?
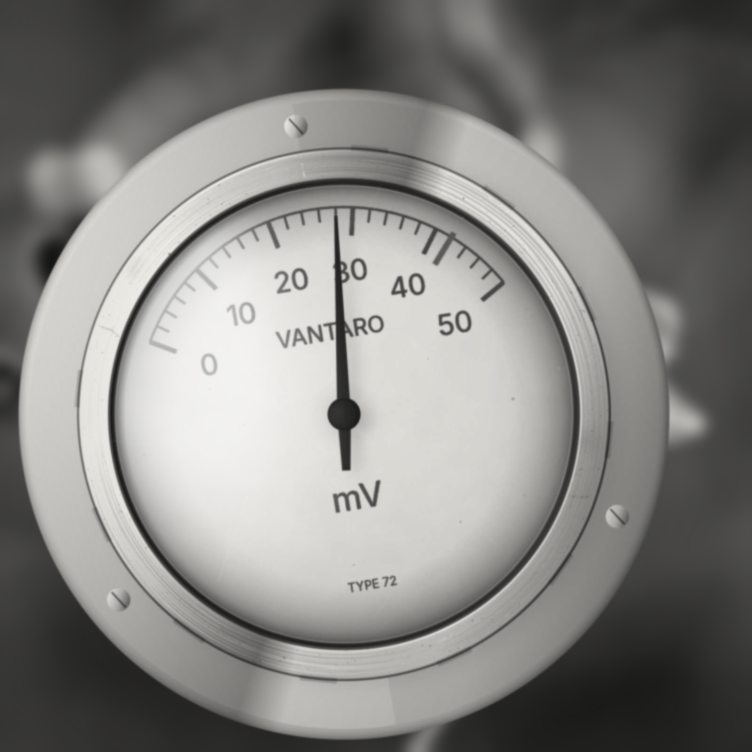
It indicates 28 mV
